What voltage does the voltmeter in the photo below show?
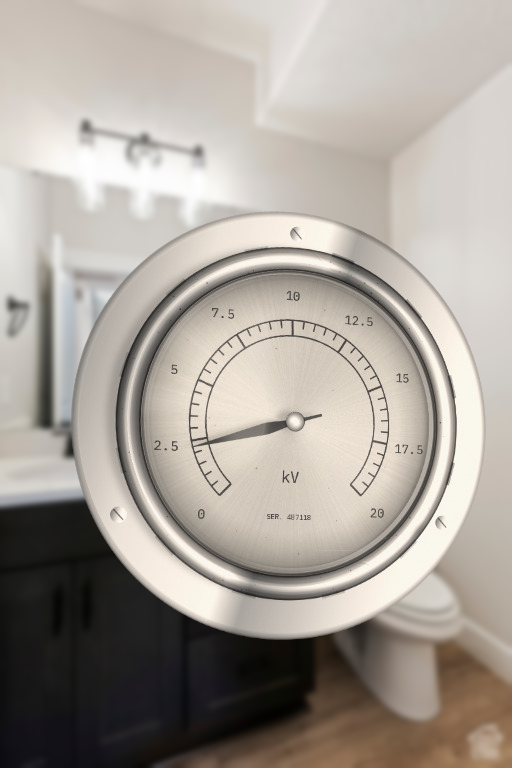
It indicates 2.25 kV
